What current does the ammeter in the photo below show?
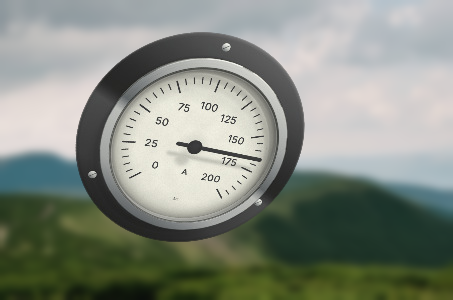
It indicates 165 A
